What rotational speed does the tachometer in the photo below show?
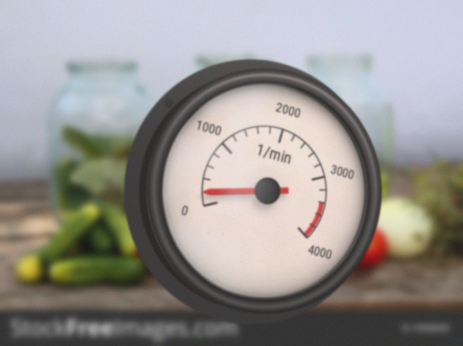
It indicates 200 rpm
